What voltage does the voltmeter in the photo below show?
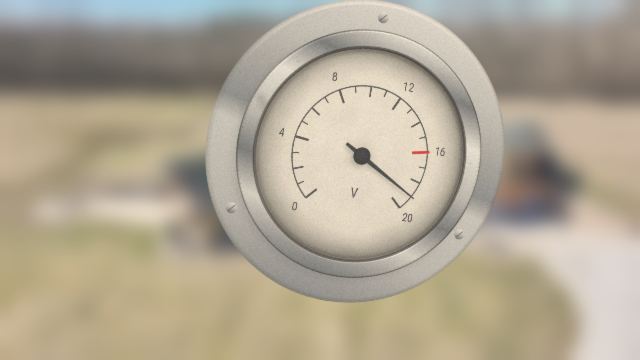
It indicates 19 V
